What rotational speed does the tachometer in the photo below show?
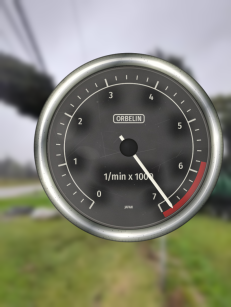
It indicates 6800 rpm
